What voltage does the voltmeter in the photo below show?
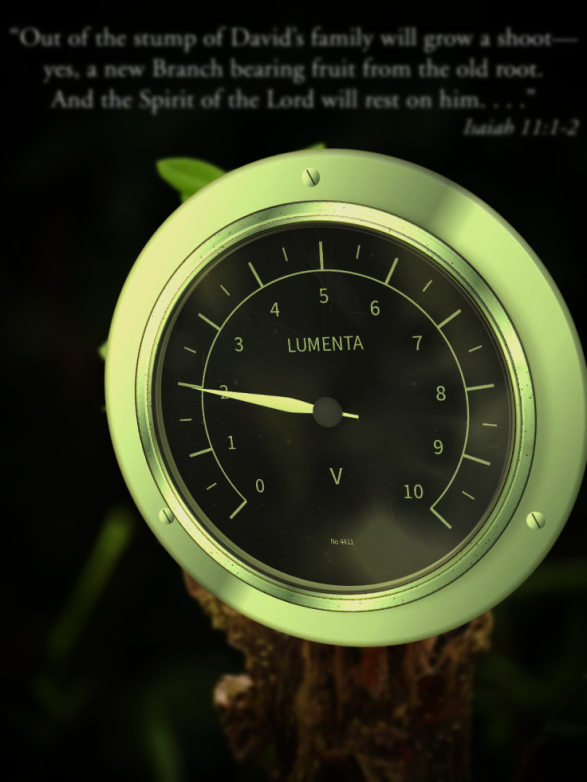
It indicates 2 V
